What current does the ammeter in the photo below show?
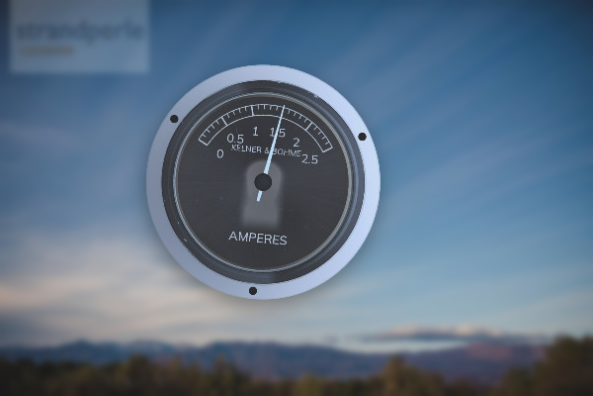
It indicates 1.5 A
